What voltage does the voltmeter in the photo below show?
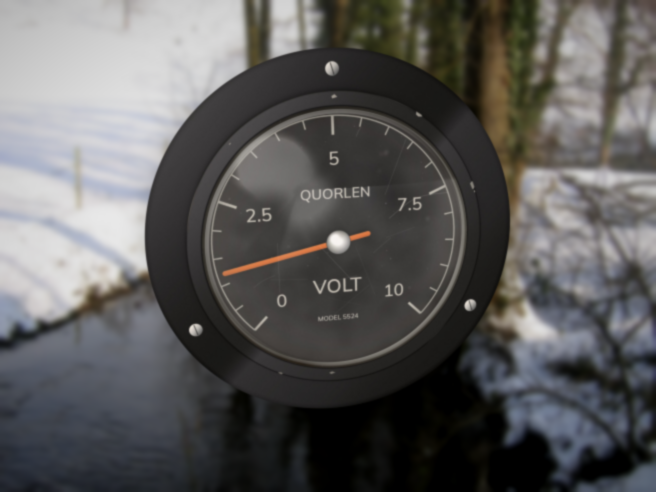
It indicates 1.25 V
